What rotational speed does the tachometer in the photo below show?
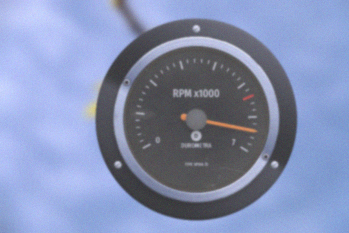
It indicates 6400 rpm
